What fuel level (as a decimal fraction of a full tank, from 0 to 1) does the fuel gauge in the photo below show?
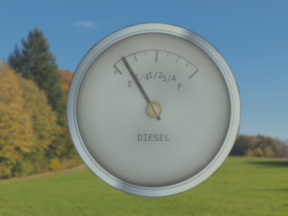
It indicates 0.125
